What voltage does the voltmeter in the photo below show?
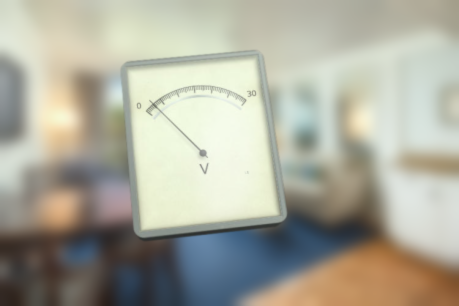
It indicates 2.5 V
